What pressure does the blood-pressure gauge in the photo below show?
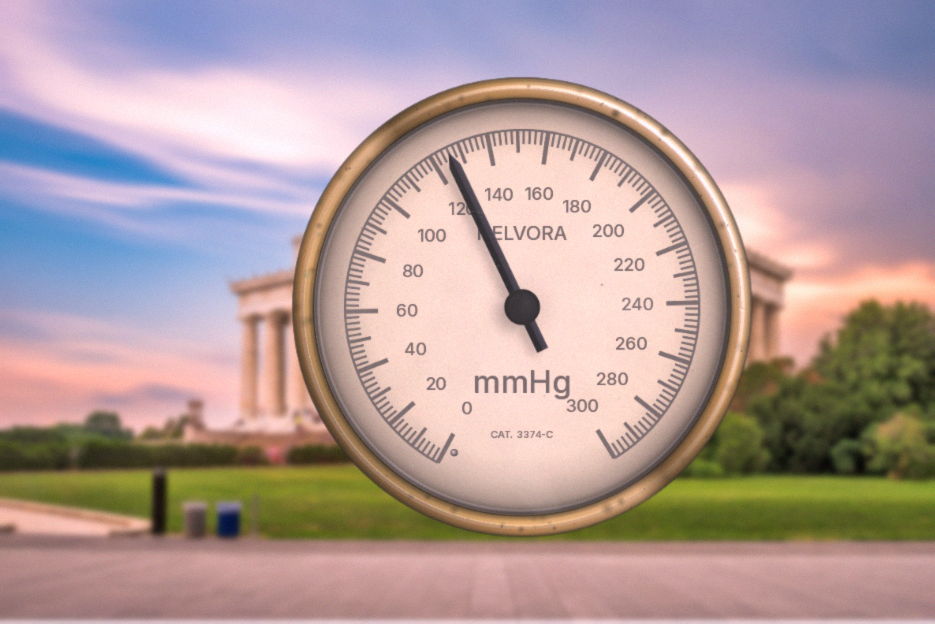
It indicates 126 mmHg
